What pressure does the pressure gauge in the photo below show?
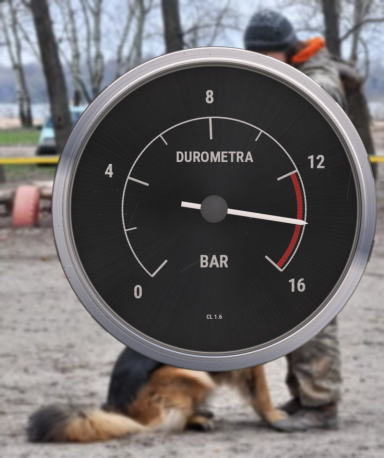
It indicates 14 bar
